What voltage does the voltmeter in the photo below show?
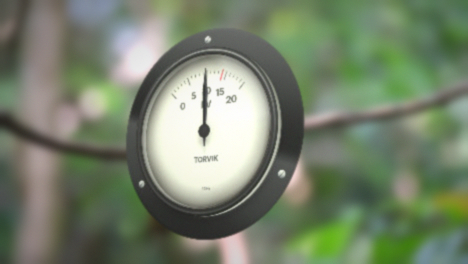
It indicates 10 kV
